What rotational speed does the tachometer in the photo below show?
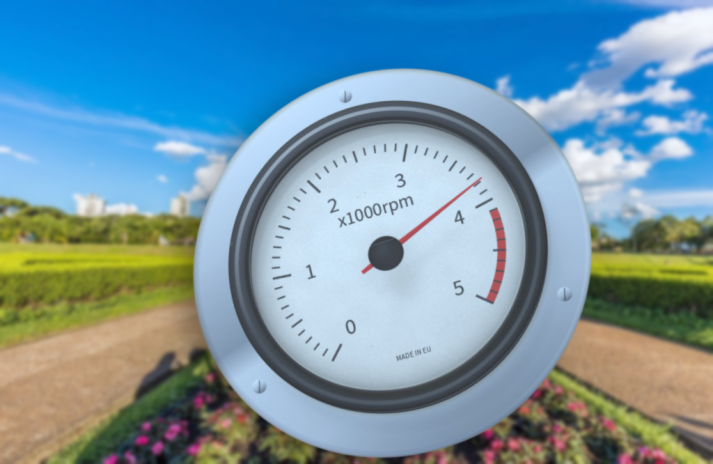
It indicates 3800 rpm
